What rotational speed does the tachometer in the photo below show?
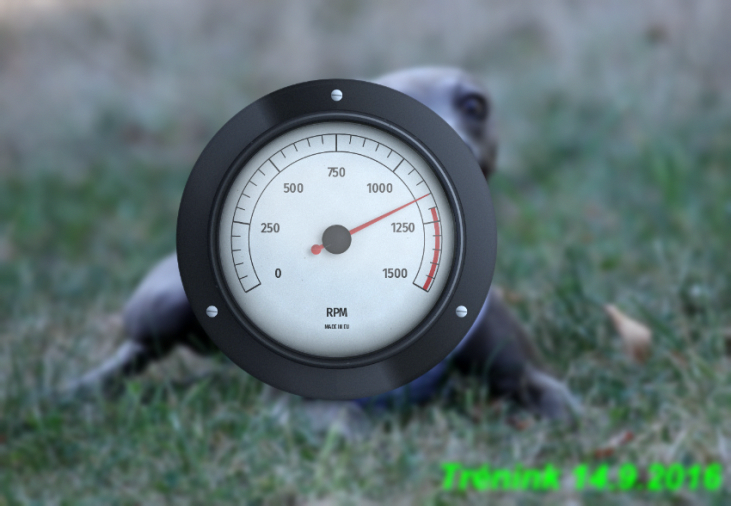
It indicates 1150 rpm
